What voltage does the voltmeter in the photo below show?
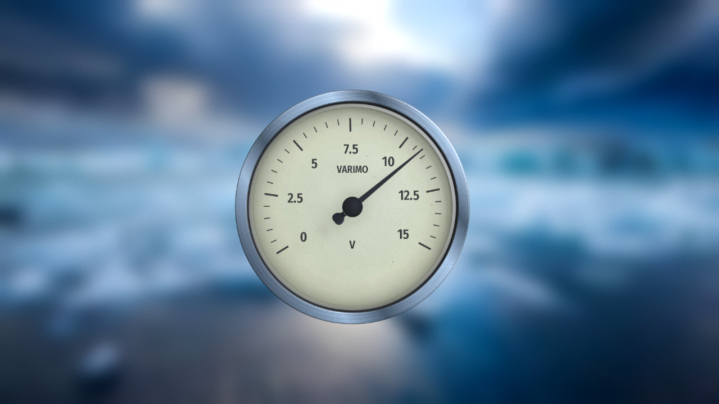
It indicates 10.75 V
